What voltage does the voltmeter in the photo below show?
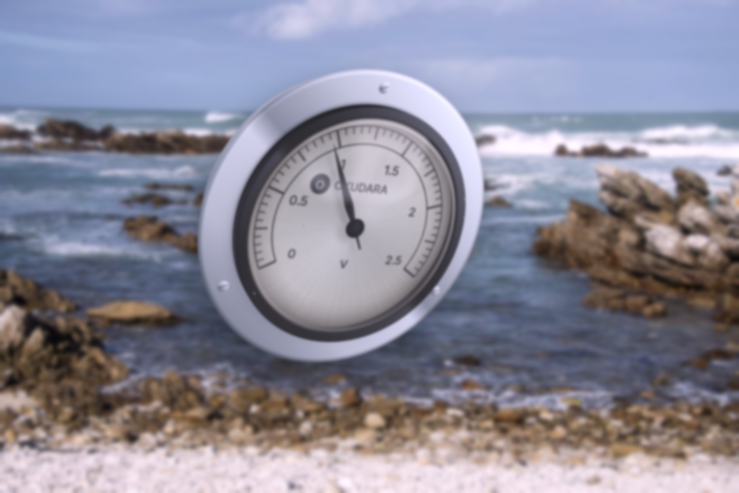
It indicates 0.95 V
